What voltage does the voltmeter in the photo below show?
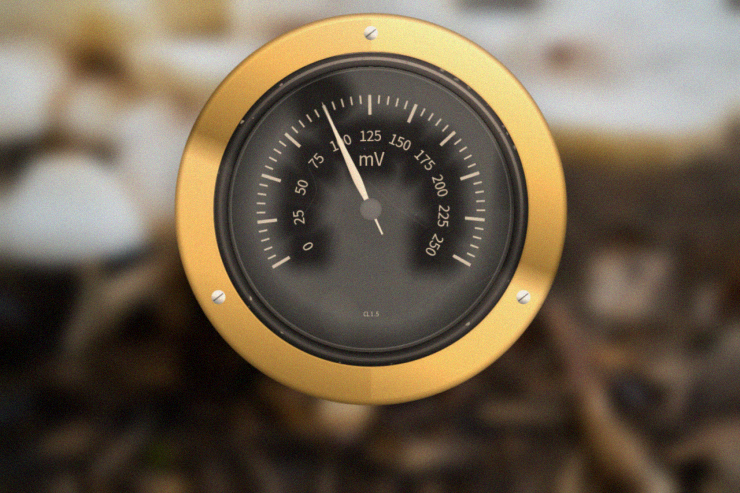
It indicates 100 mV
